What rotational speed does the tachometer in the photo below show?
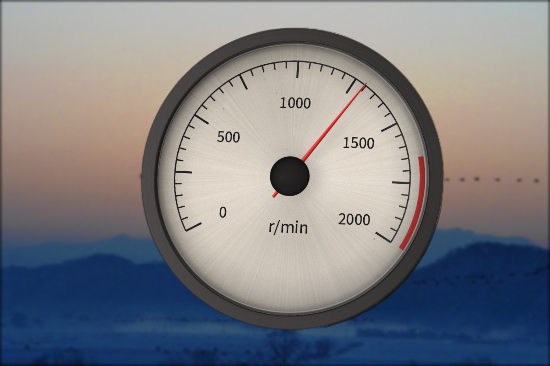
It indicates 1300 rpm
